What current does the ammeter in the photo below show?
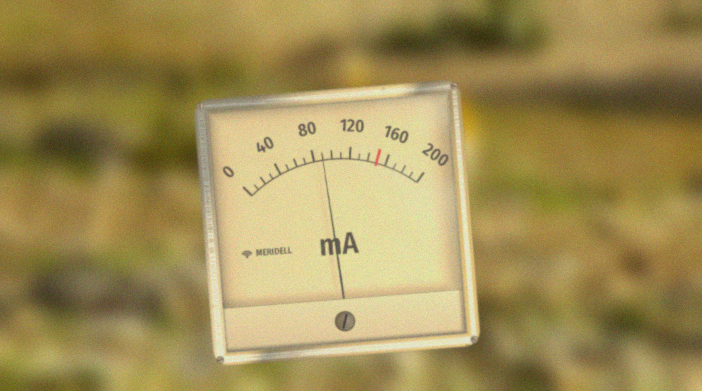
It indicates 90 mA
